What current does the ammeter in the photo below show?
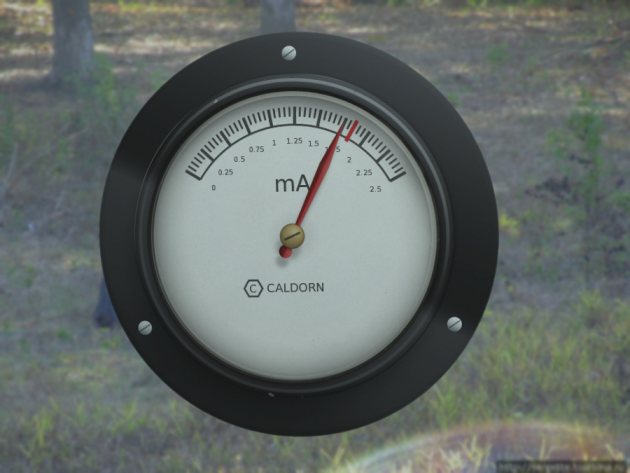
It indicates 1.75 mA
